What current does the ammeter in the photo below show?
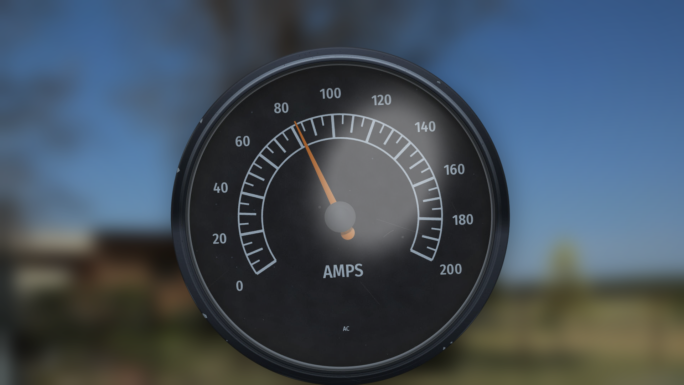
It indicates 82.5 A
